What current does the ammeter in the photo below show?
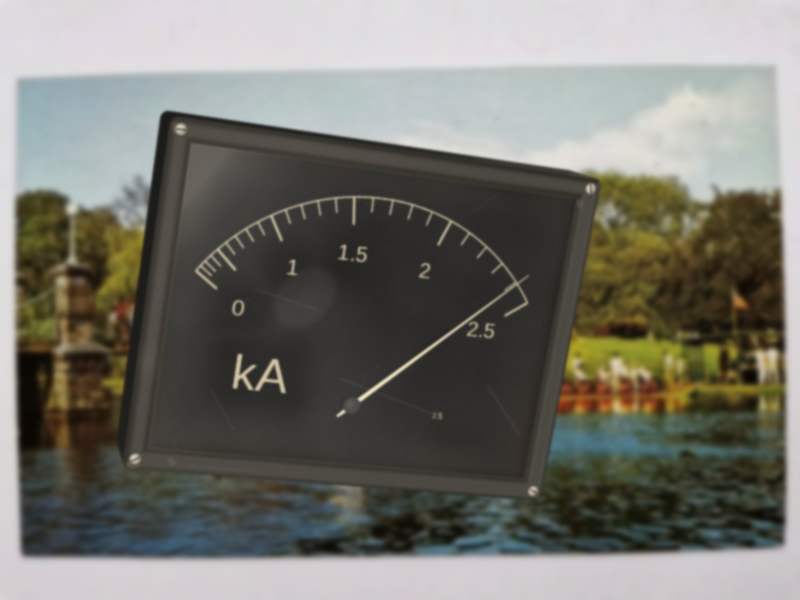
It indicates 2.4 kA
